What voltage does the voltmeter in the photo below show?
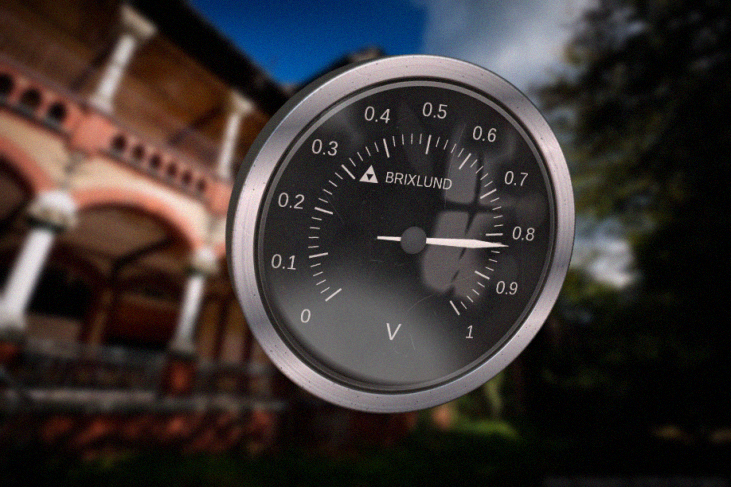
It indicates 0.82 V
